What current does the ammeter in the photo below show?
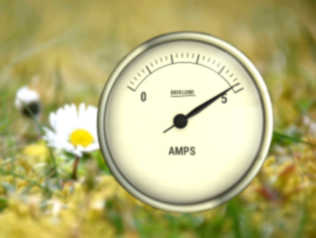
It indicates 4.8 A
